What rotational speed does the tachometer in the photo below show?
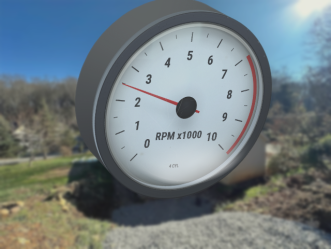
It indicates 2500 rpm
